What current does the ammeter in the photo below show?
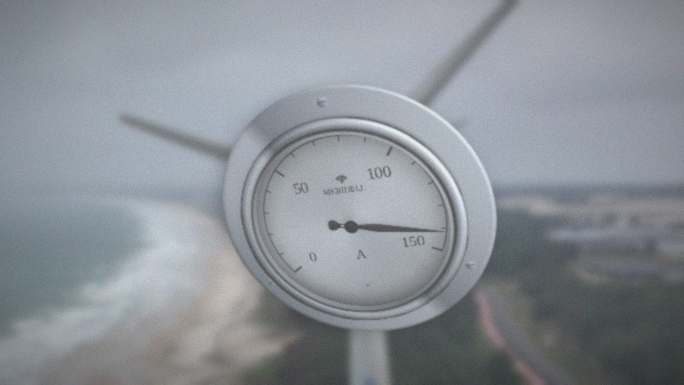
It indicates 140 A
